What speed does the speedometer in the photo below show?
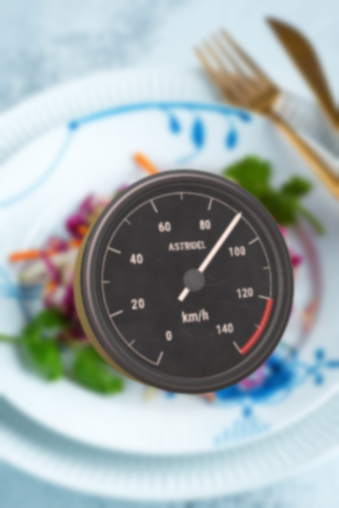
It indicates 90 km/h
